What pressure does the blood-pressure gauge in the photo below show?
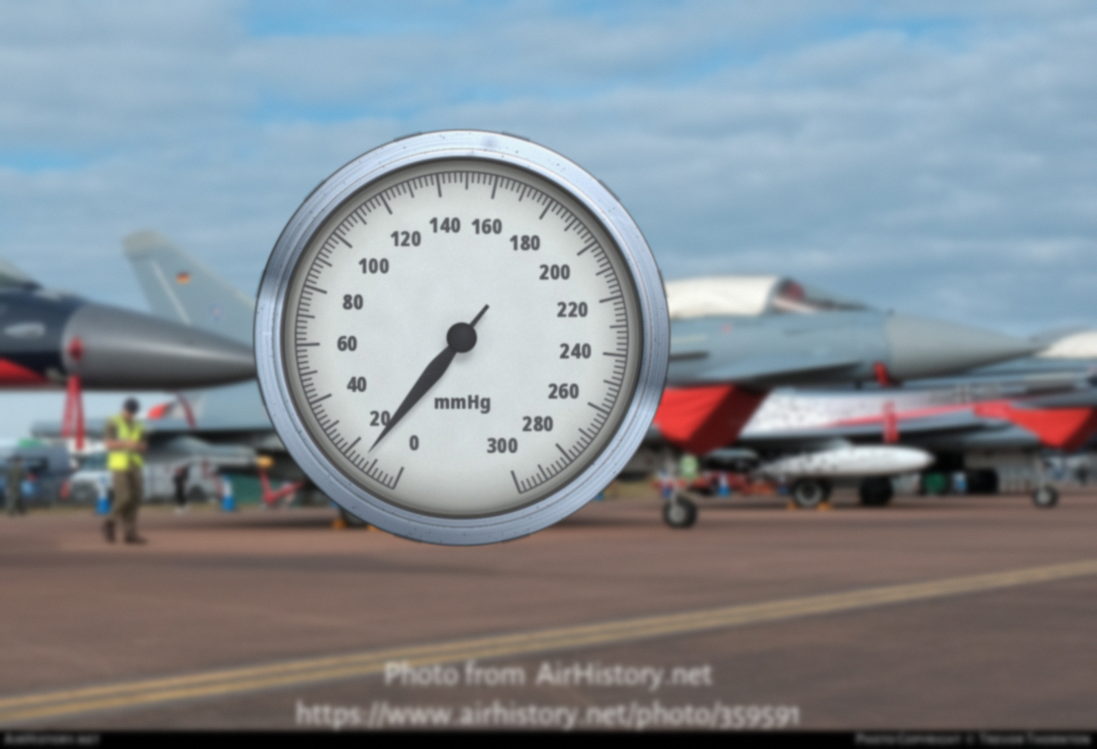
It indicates 14 mmHg
